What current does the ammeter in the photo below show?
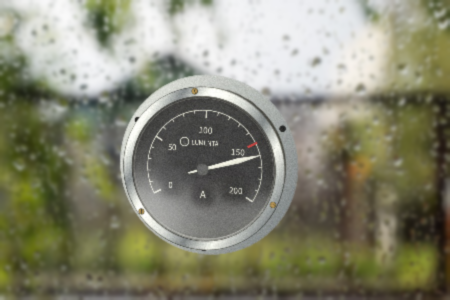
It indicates 160 A
